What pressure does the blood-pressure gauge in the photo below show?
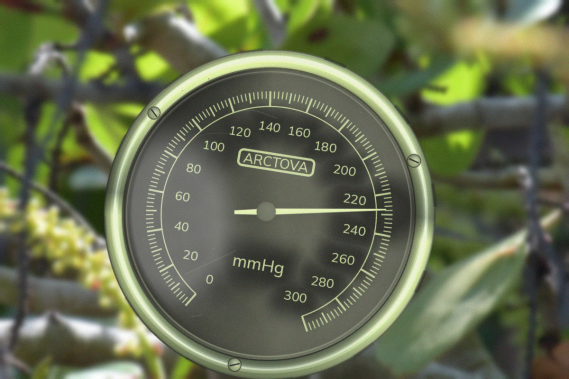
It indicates 228 mmHg
